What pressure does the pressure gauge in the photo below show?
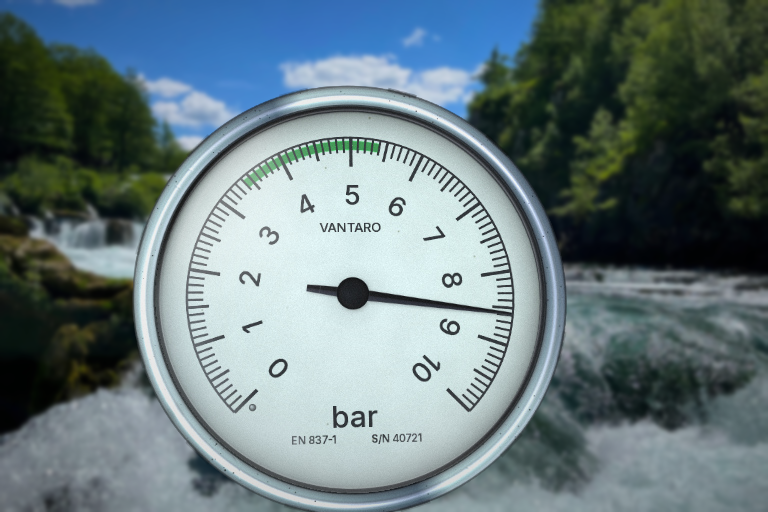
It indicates 8.6 bar
